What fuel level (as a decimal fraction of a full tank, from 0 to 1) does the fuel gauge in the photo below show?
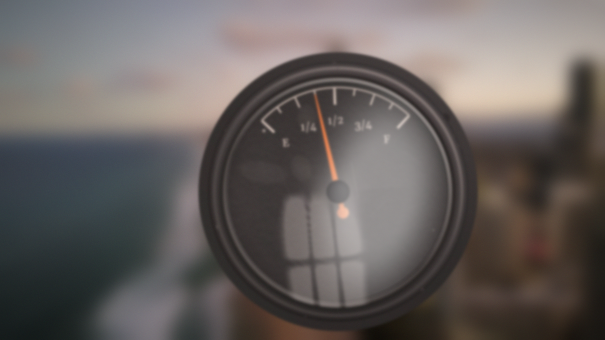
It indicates 0.375
